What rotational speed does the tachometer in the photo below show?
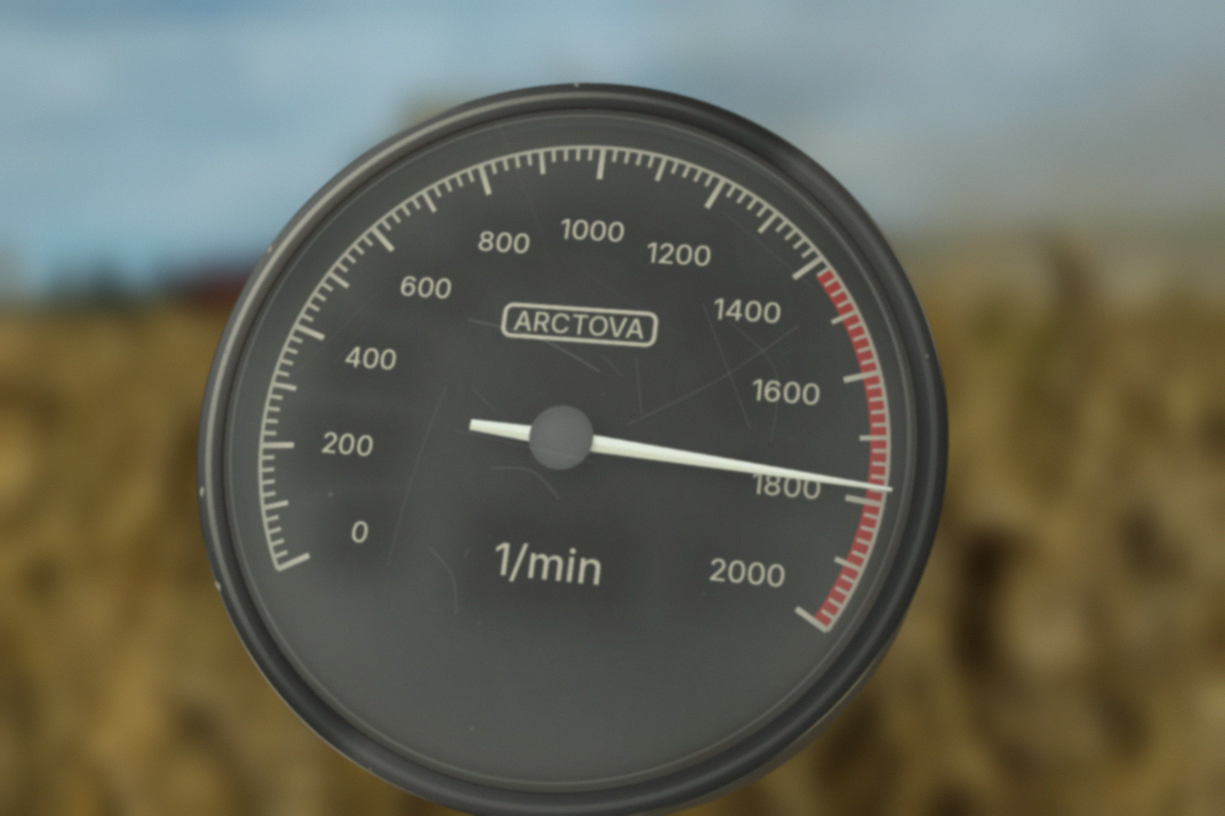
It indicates 1780 rpm
